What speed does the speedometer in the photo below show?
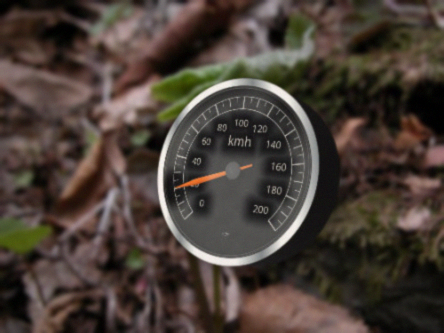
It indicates 20 km/h
